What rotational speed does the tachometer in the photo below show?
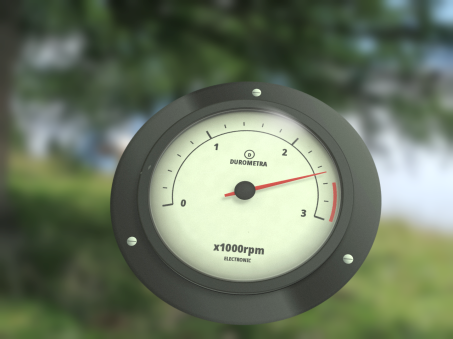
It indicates 2500 rpm
